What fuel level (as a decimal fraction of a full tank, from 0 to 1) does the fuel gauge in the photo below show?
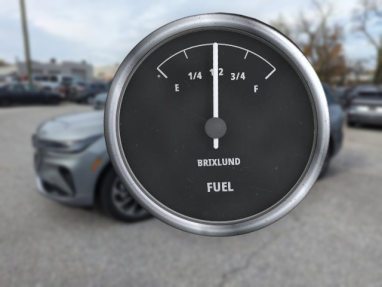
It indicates 0.5
